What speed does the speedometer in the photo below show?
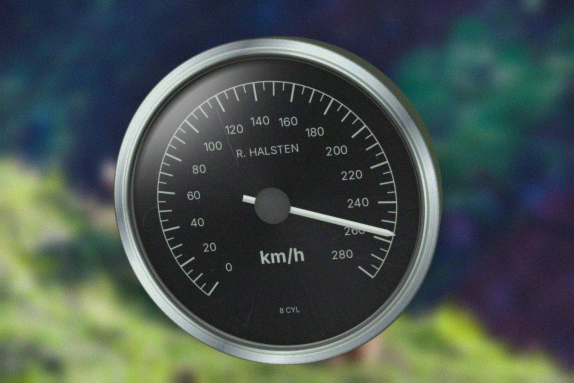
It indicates 255 km/h
